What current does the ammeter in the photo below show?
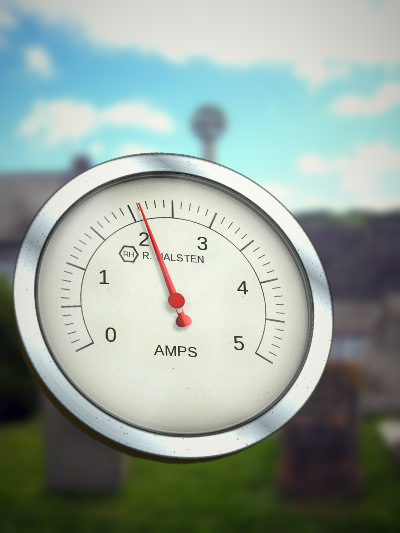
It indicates 2.1 A
